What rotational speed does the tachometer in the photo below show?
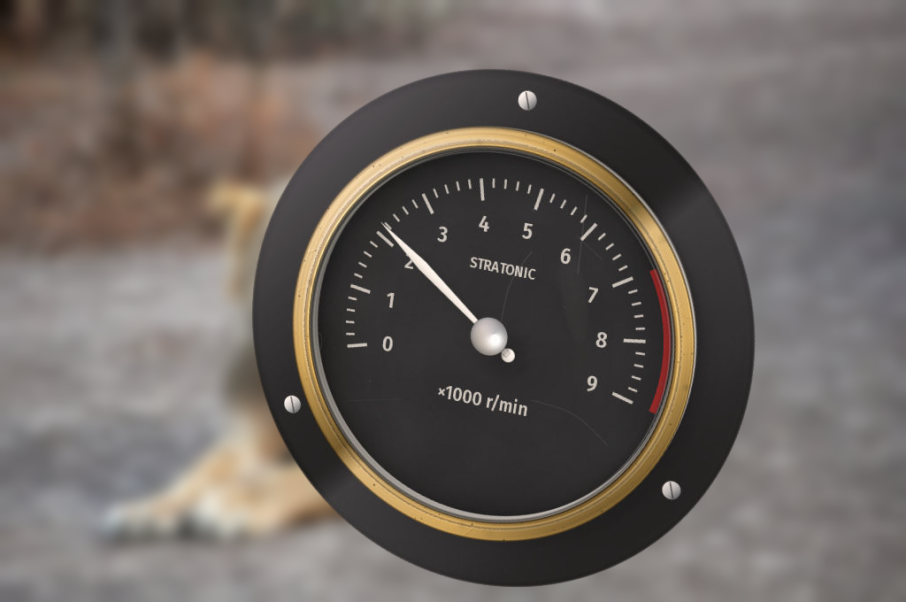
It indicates 2200 rpm
